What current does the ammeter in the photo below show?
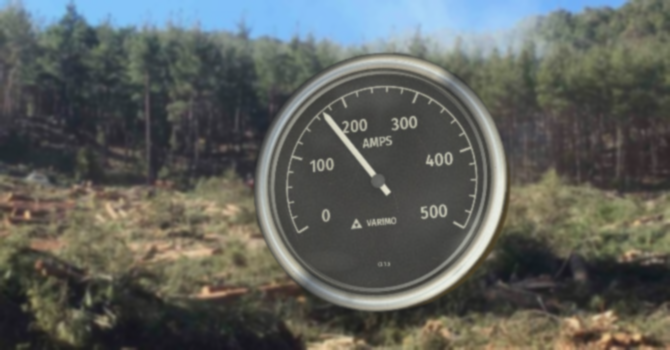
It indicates 170 A
